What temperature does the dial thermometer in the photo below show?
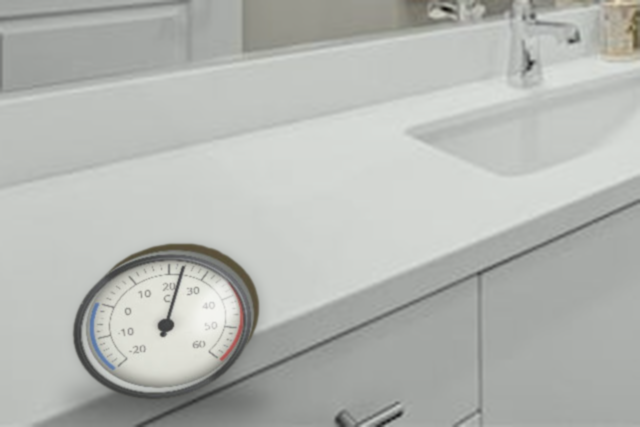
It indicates 24 °C
